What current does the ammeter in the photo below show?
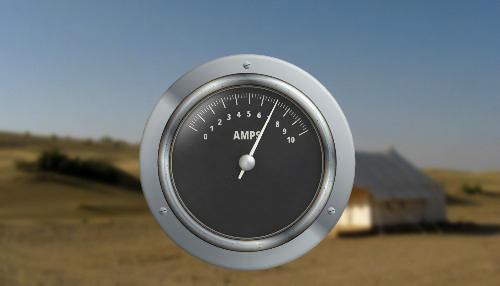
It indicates 7 A
